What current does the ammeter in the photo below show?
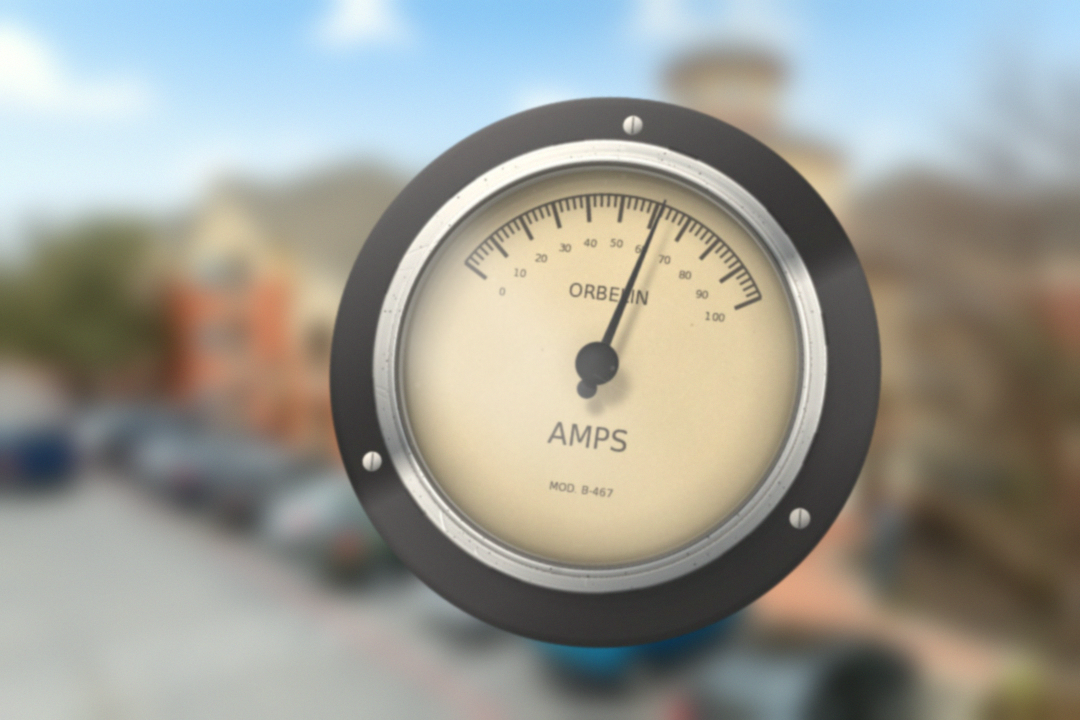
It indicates 62 A
